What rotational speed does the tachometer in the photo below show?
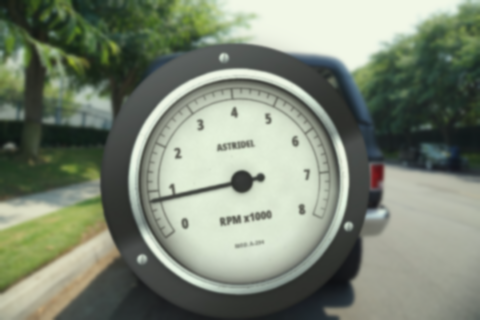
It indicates 800 rpm
